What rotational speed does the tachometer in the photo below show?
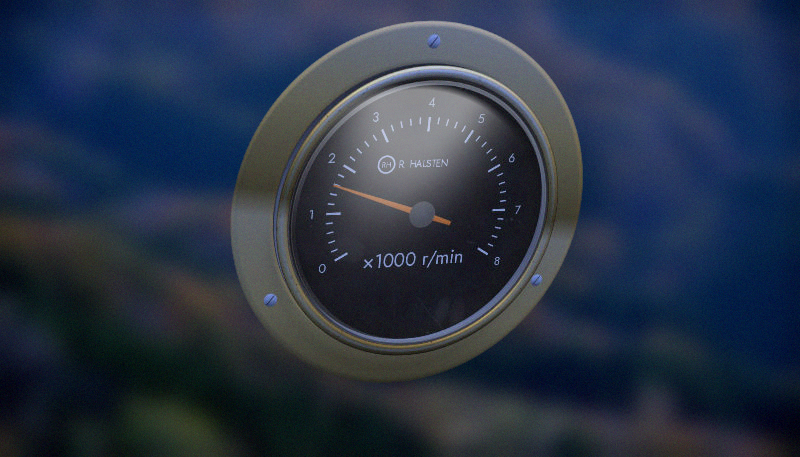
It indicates 1600 rpm
